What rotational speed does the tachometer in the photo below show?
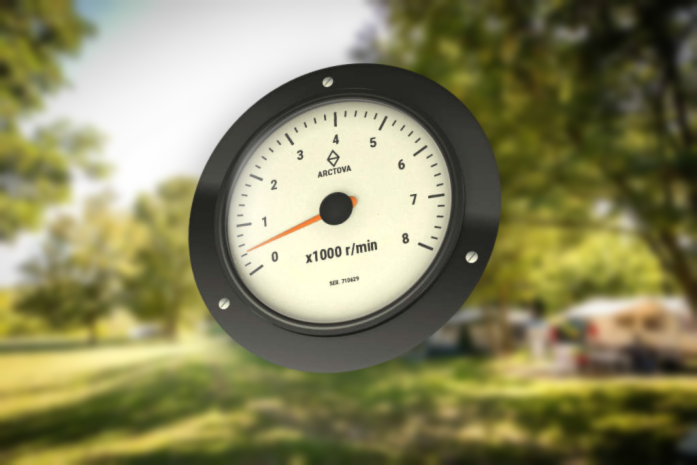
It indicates 400 rpm
